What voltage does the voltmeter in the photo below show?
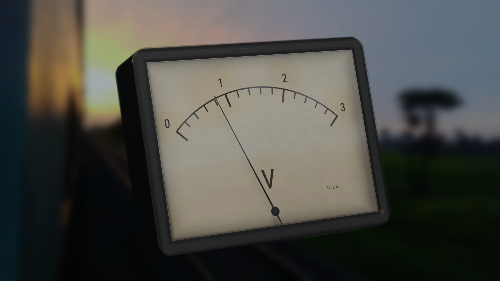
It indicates 0.8 V
